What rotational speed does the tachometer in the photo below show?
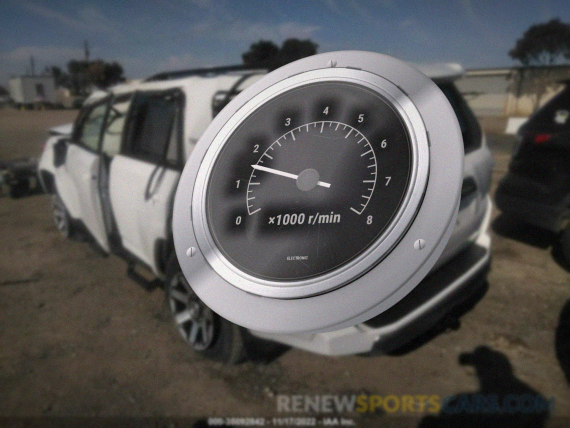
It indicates 1500 rpm
